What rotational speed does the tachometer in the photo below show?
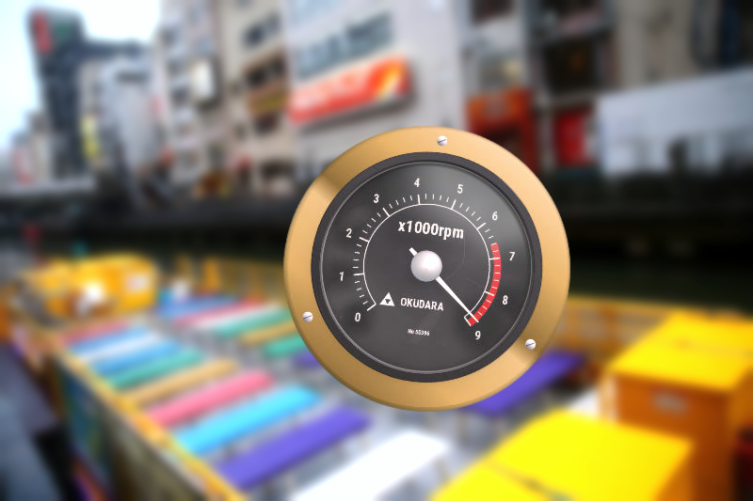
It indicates 8800 rpm
